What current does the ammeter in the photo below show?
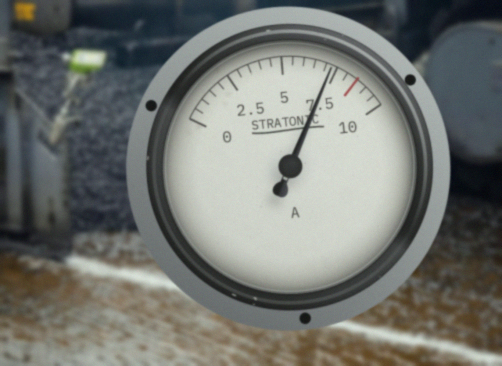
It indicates 7.25 A
